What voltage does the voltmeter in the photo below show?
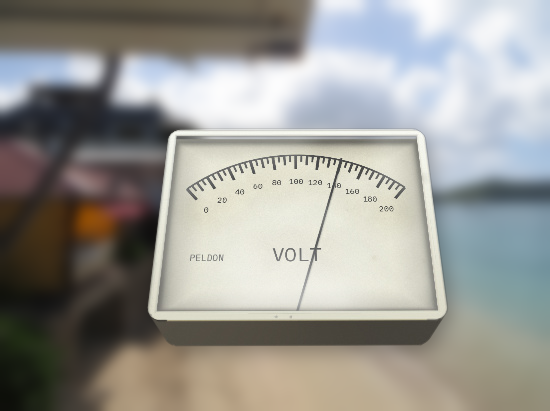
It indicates 140 V
